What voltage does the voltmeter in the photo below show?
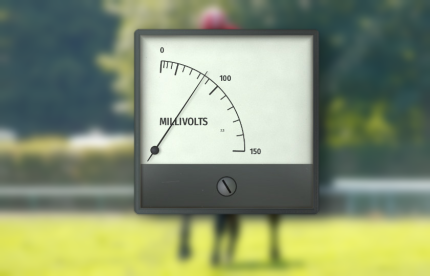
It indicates 85 mV
